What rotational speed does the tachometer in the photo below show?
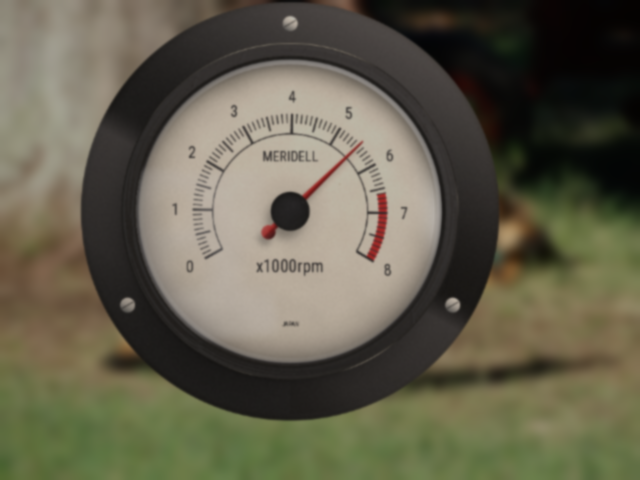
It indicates 5500 rpm
